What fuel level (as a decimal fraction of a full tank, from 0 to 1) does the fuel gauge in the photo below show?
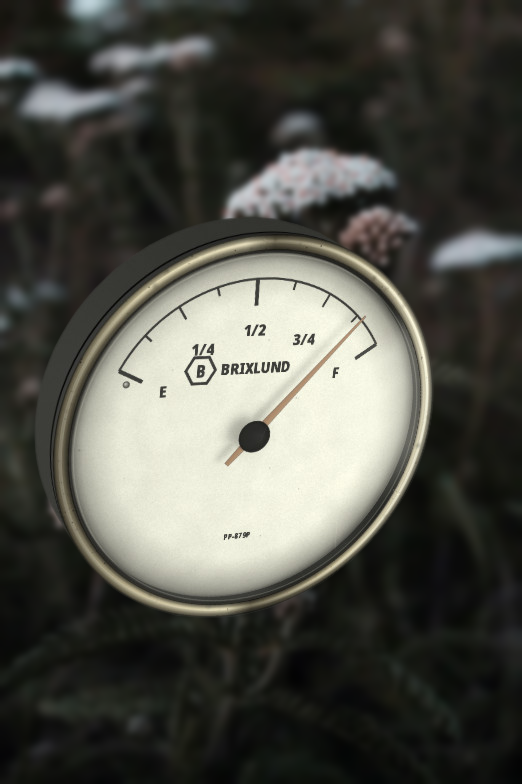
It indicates 0.875
